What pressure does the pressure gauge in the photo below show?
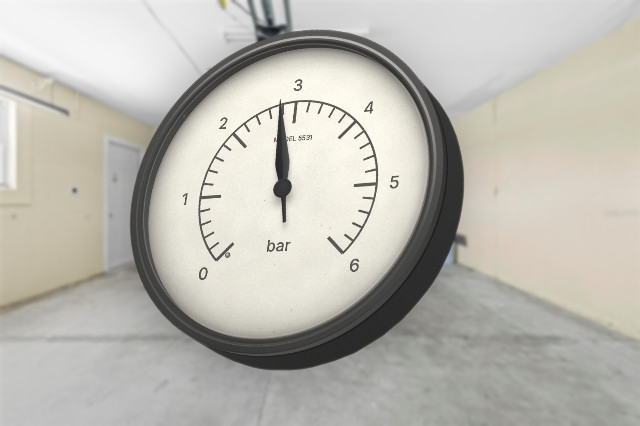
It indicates 2.8 bar
